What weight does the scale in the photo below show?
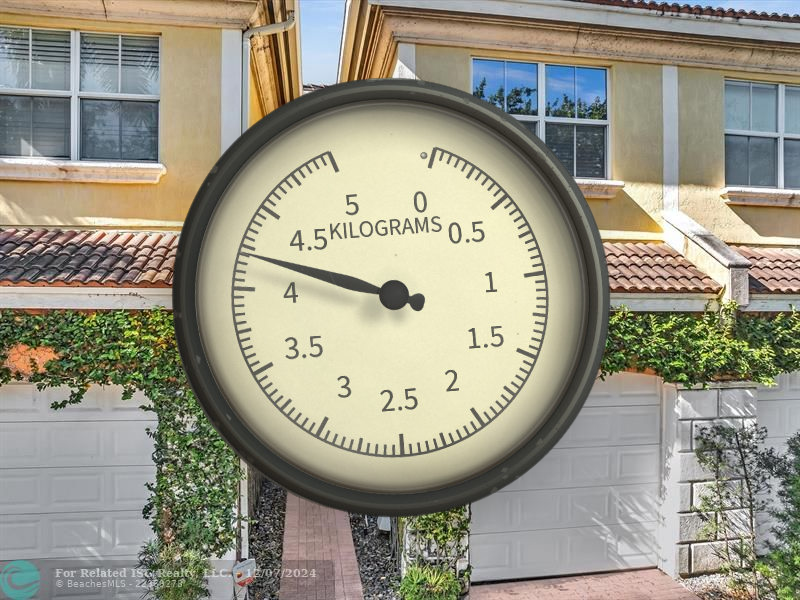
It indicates 4.2 kg
